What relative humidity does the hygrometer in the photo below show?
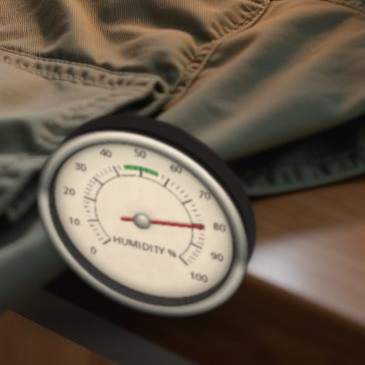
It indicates 80 %
